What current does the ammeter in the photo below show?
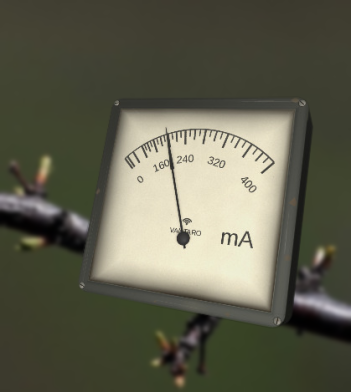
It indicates 200 mA
